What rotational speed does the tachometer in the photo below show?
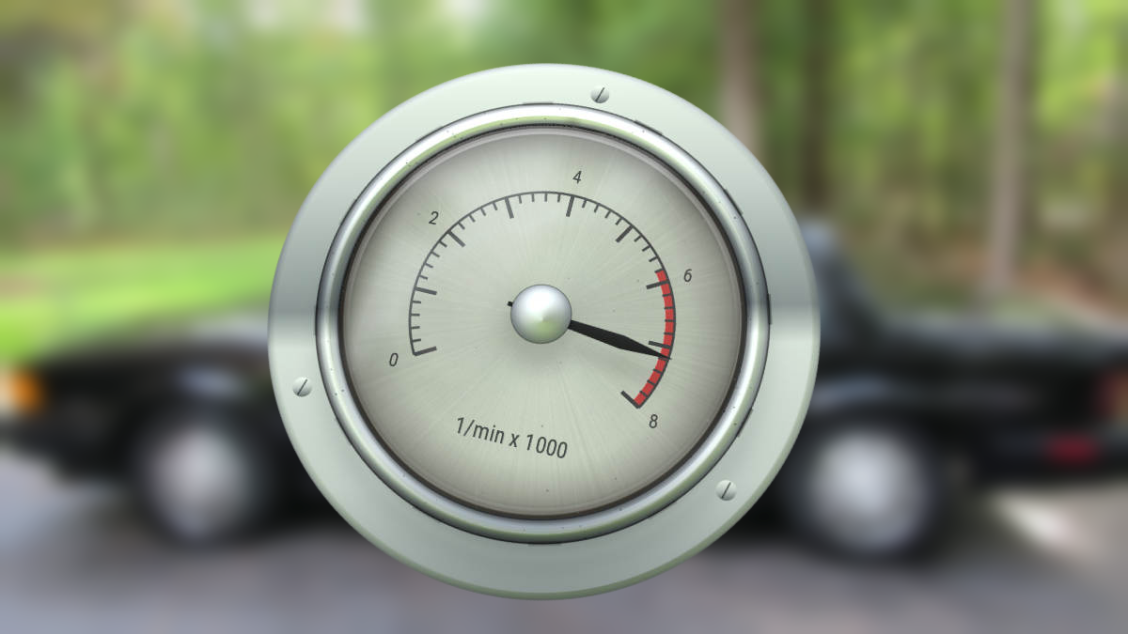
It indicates 7200 rpm
